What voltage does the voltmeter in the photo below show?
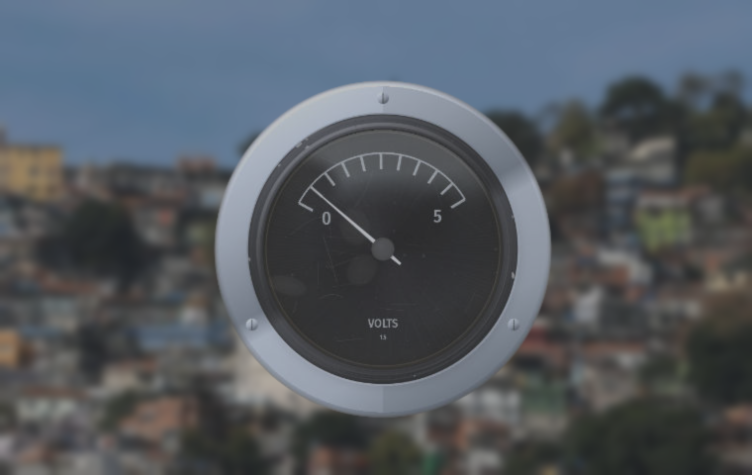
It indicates 0.5 V
